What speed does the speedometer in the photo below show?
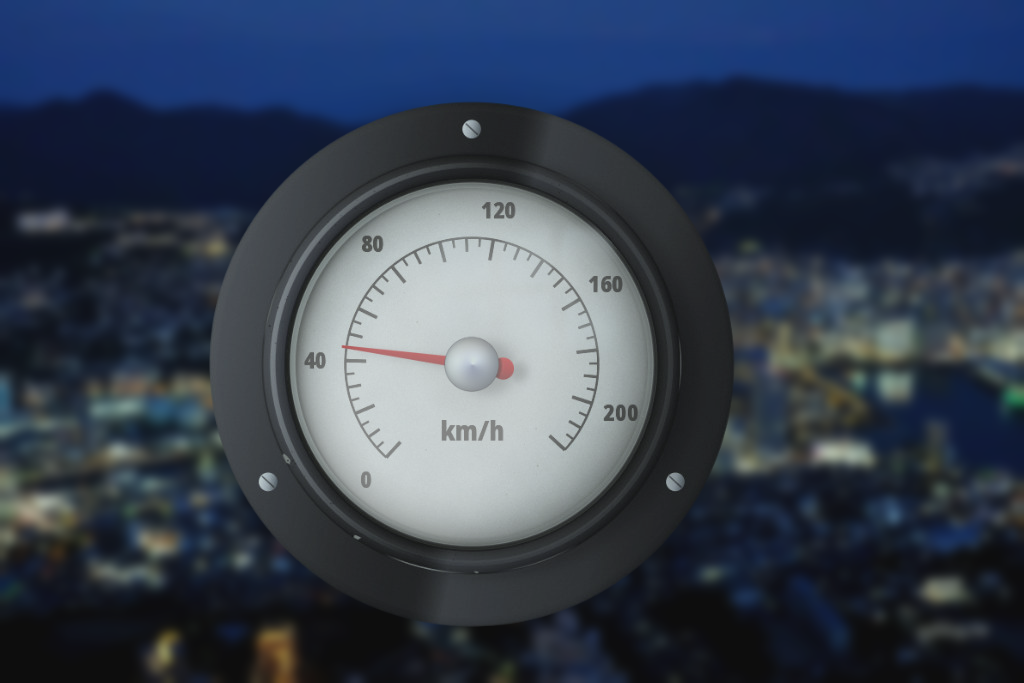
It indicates 45 km/h
